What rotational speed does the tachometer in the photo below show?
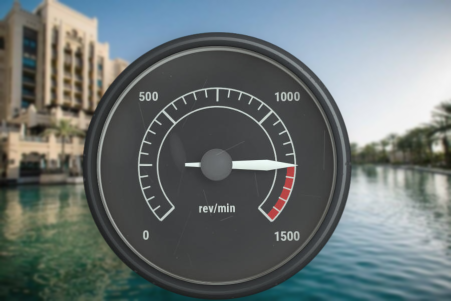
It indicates 1250 rpm
